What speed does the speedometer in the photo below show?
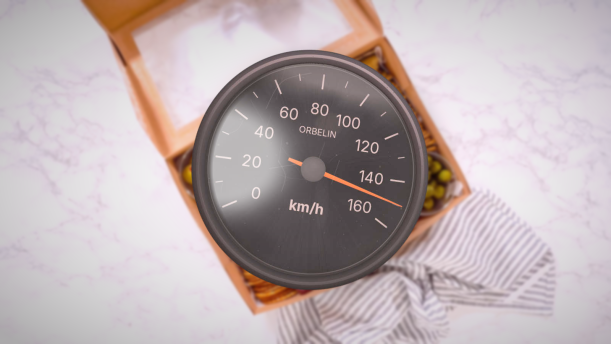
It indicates 150 km/h
